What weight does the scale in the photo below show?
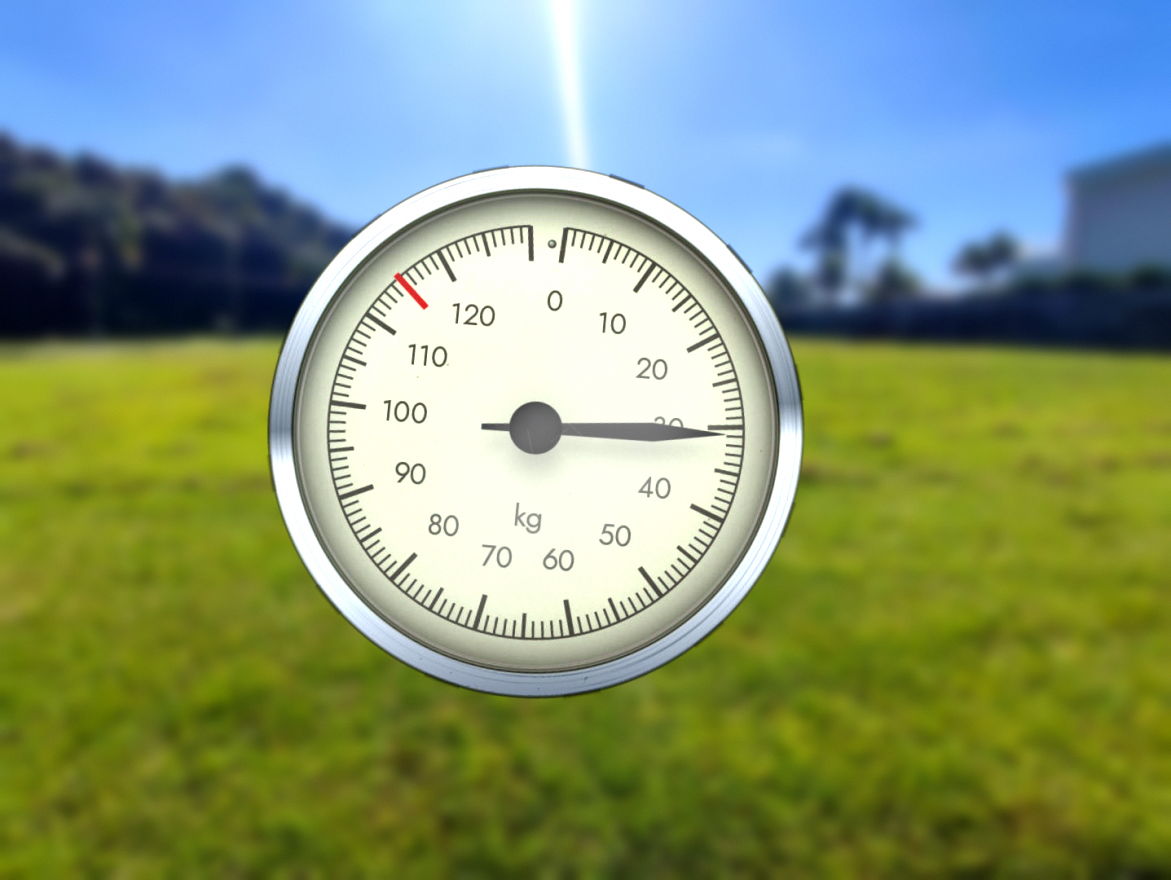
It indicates 31 kg
